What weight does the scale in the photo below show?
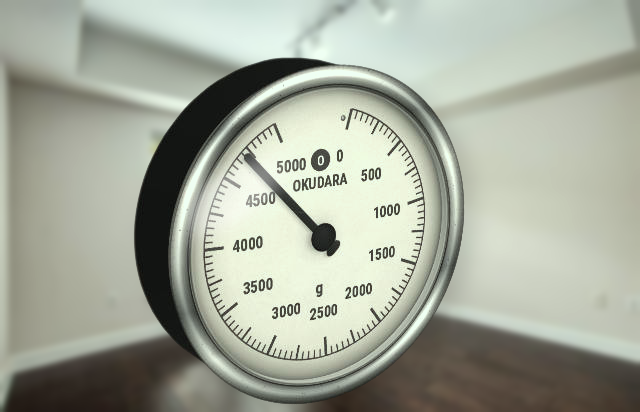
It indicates 4700 g
